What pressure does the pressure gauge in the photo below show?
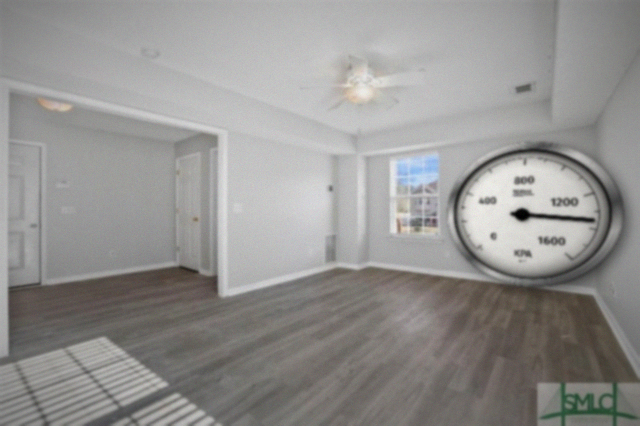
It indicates 1350 kPa
